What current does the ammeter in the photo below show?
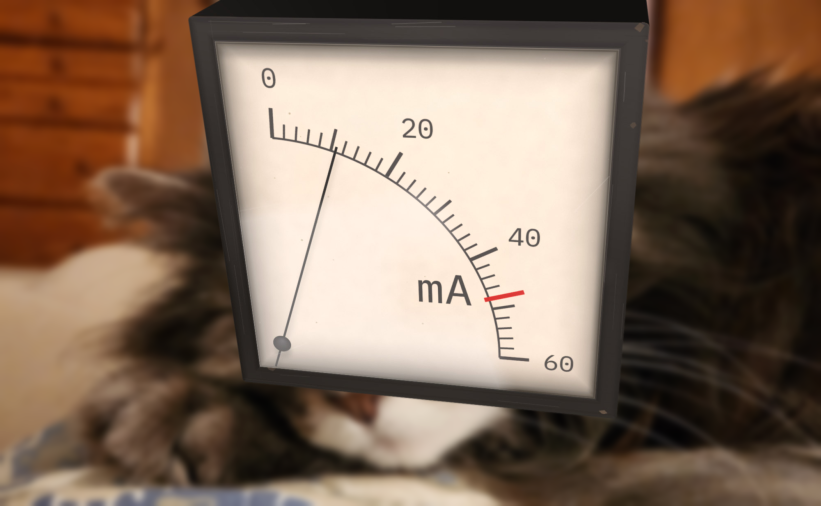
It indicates 11 mA
